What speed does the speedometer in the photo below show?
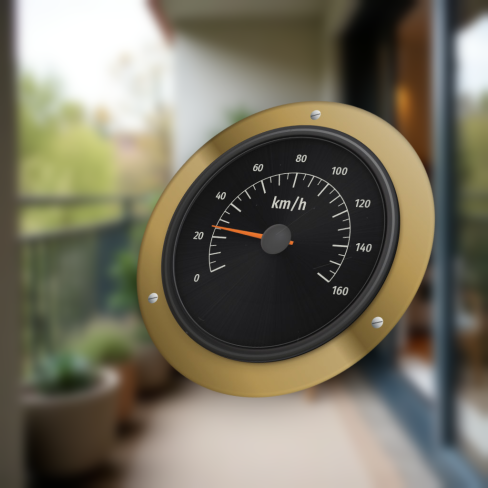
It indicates 25 km/h
